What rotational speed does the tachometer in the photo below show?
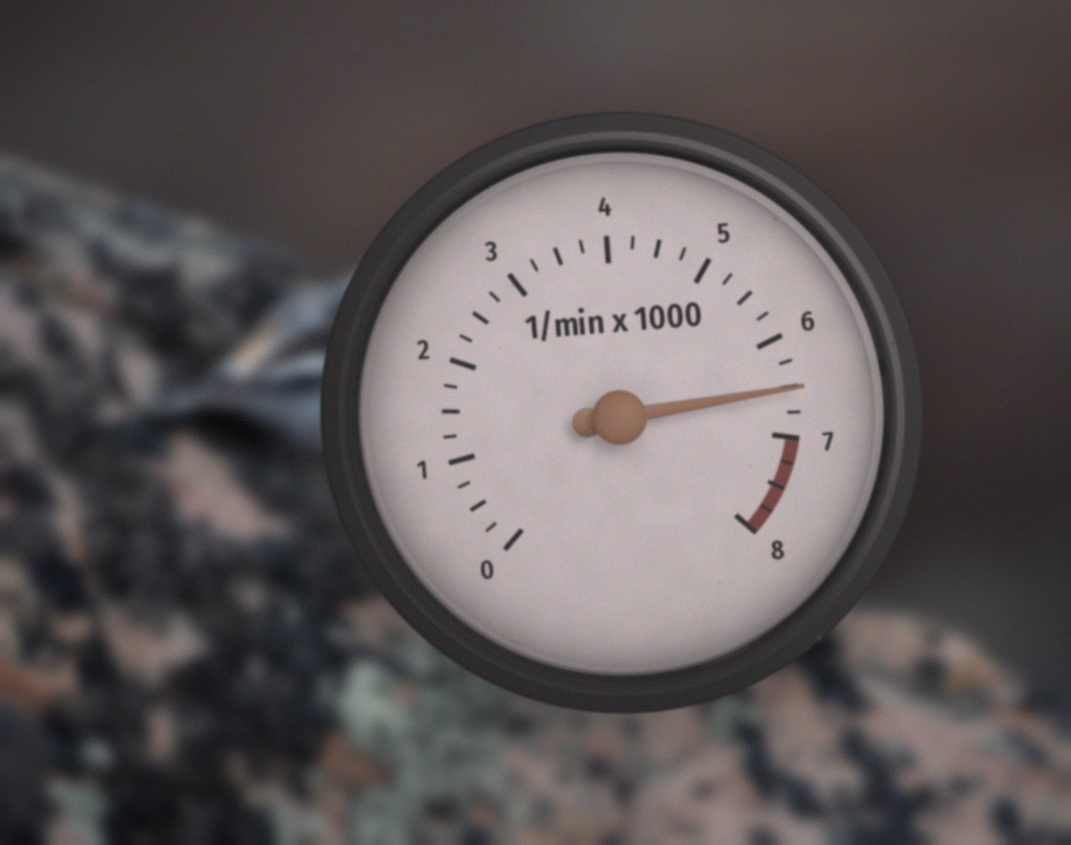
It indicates 6500 rpm
